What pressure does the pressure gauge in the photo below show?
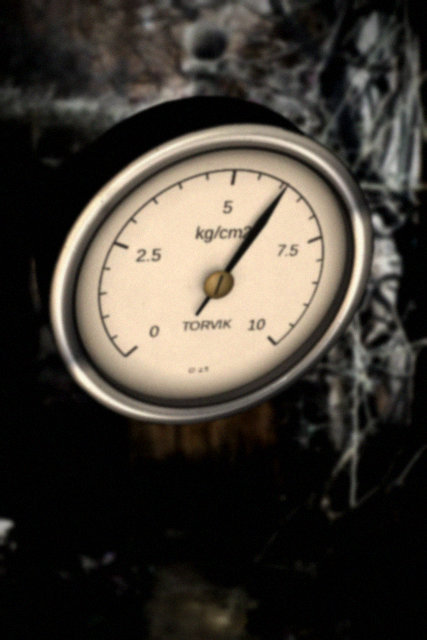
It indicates 6 kg/cm²
